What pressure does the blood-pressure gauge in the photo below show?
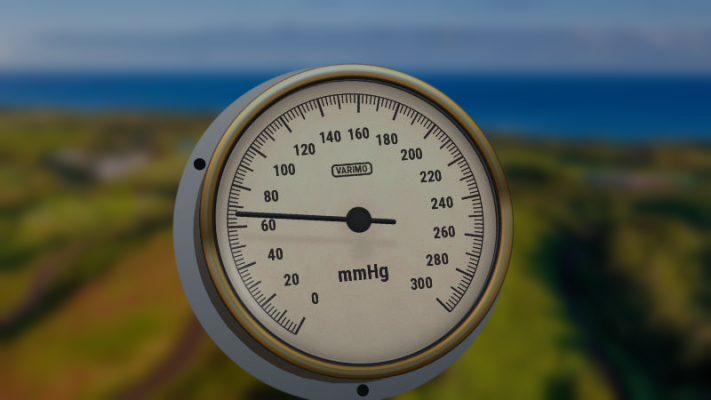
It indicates 66 mmHg
